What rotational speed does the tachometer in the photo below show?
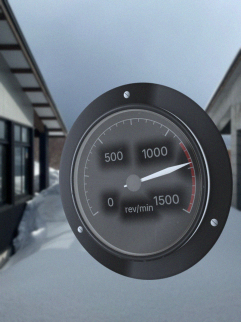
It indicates 1225 rpm
